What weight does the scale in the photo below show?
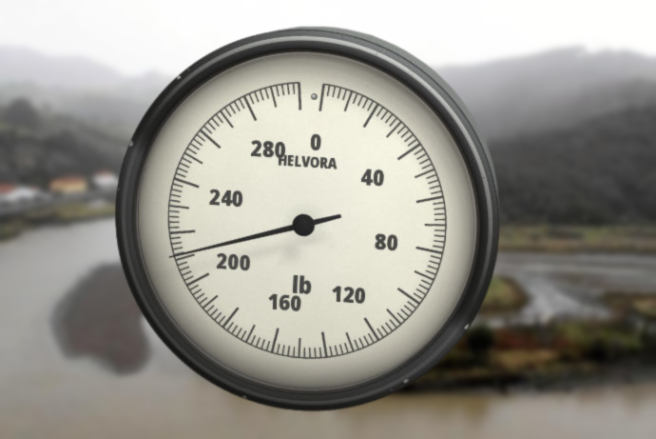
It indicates 212 lb
